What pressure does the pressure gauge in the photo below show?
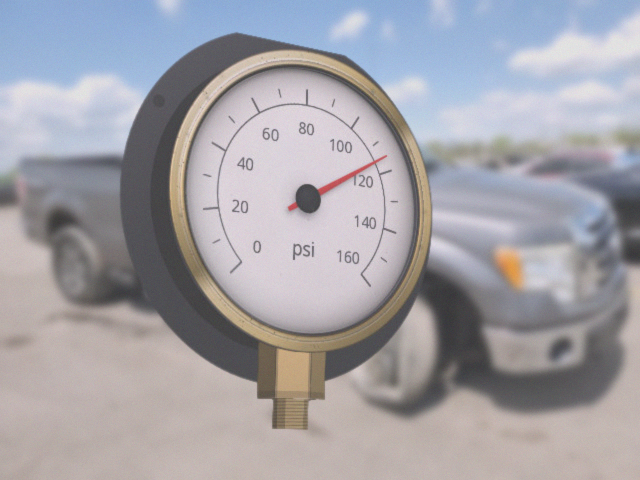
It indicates 115 psi
